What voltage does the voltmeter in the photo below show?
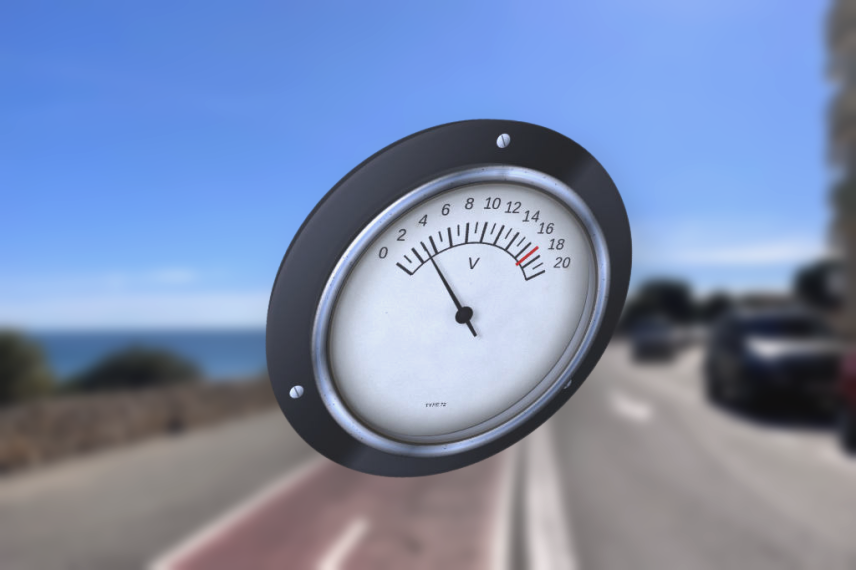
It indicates 3 V
